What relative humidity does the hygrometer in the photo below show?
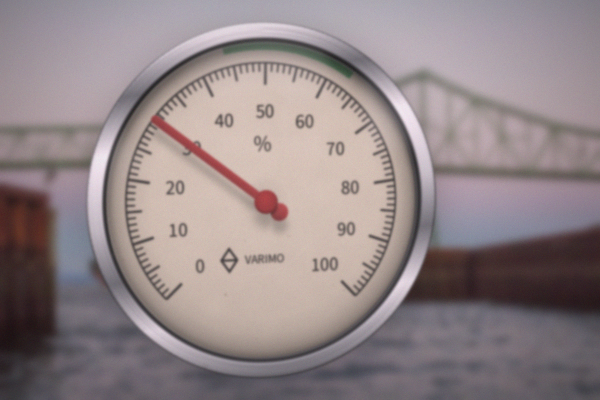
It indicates 30 %
